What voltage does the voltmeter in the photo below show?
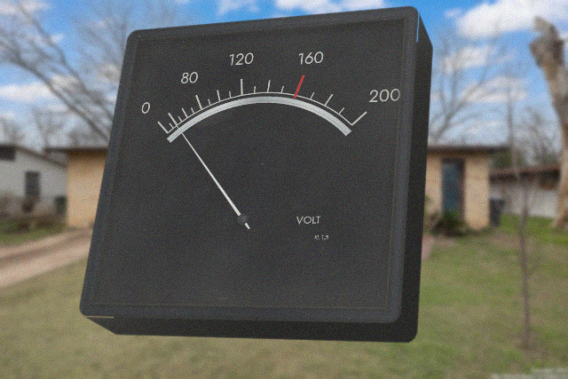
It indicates 40 V
